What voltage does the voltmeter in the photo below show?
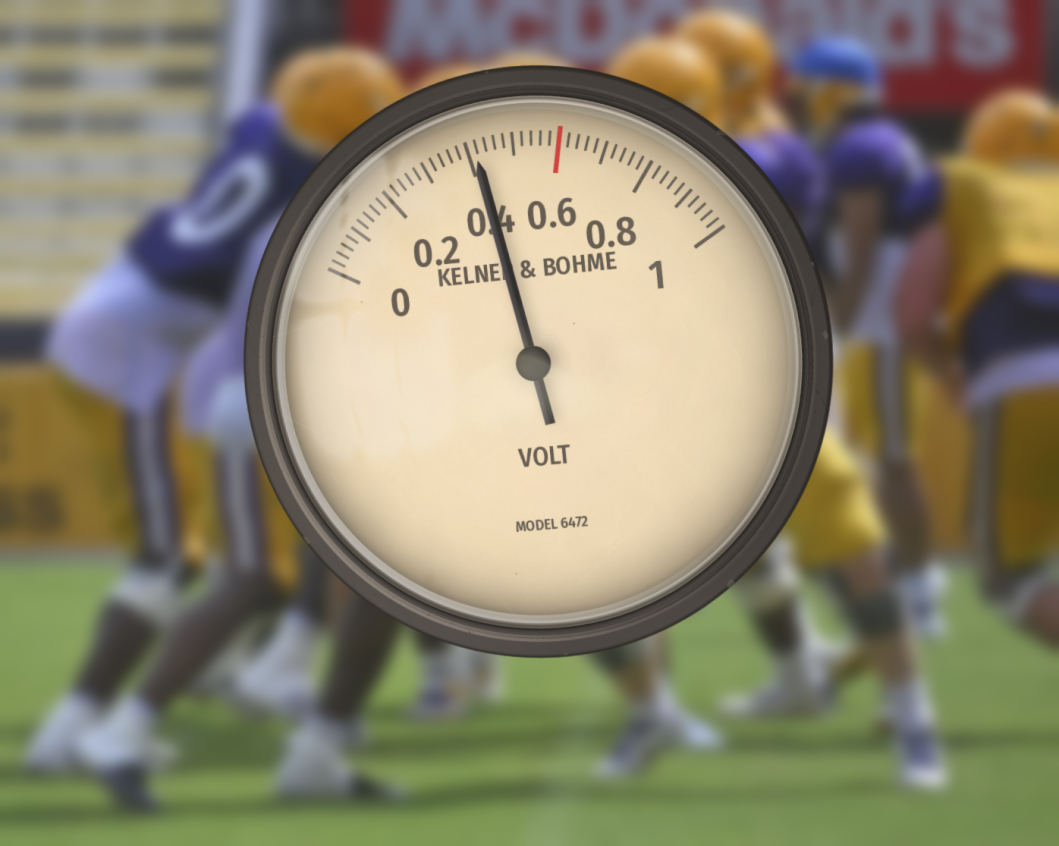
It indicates 0.42 V
